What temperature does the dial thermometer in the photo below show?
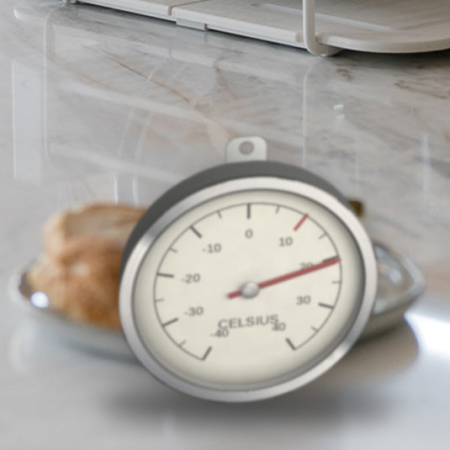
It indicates 20 °C
